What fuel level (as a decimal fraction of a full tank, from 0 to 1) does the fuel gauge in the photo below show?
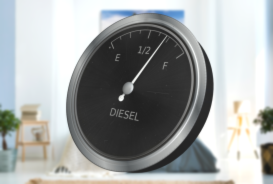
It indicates 0.75
